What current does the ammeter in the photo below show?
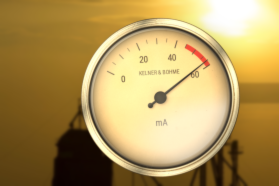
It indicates 57.5 mA
